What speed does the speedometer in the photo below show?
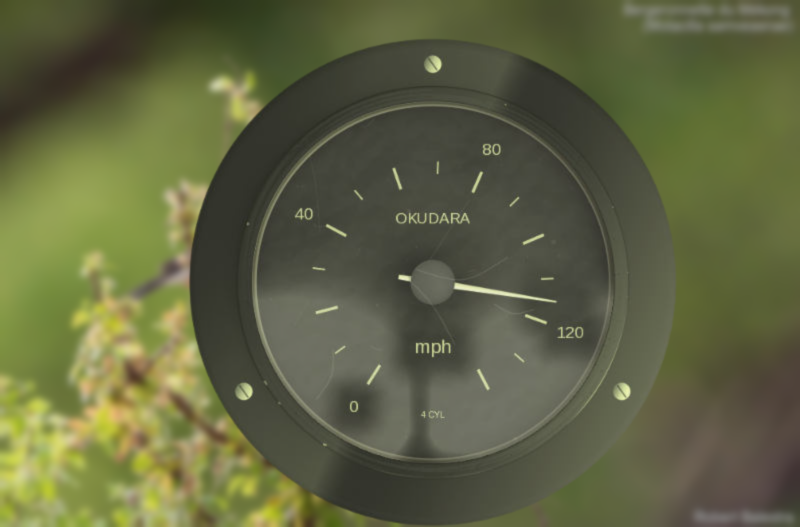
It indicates 115 mph
